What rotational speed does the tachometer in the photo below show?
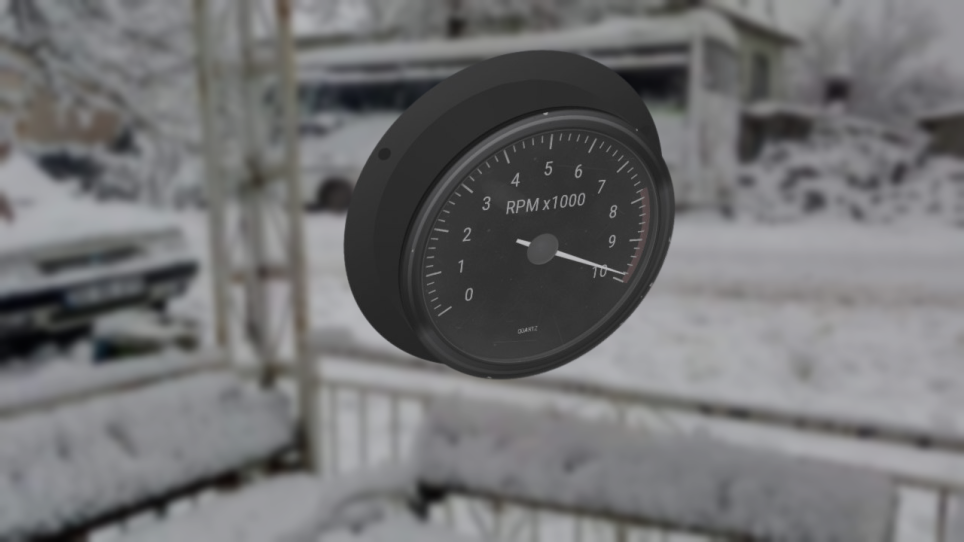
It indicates 9800 rpm
